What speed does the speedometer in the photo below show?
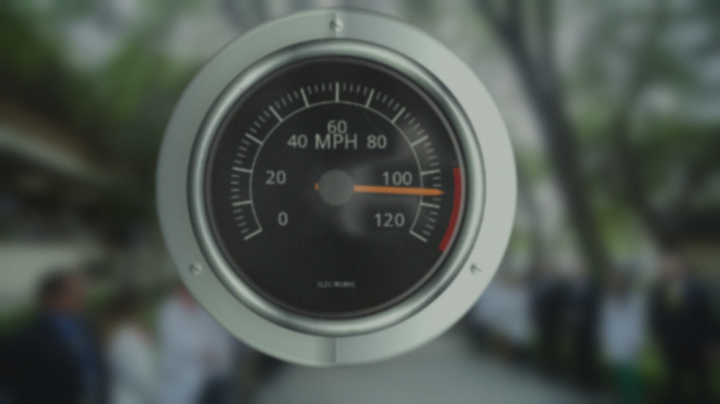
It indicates 106 mph
